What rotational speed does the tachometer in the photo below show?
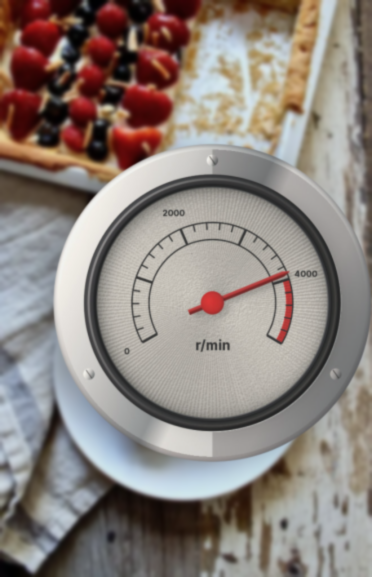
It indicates 3900 rpm
